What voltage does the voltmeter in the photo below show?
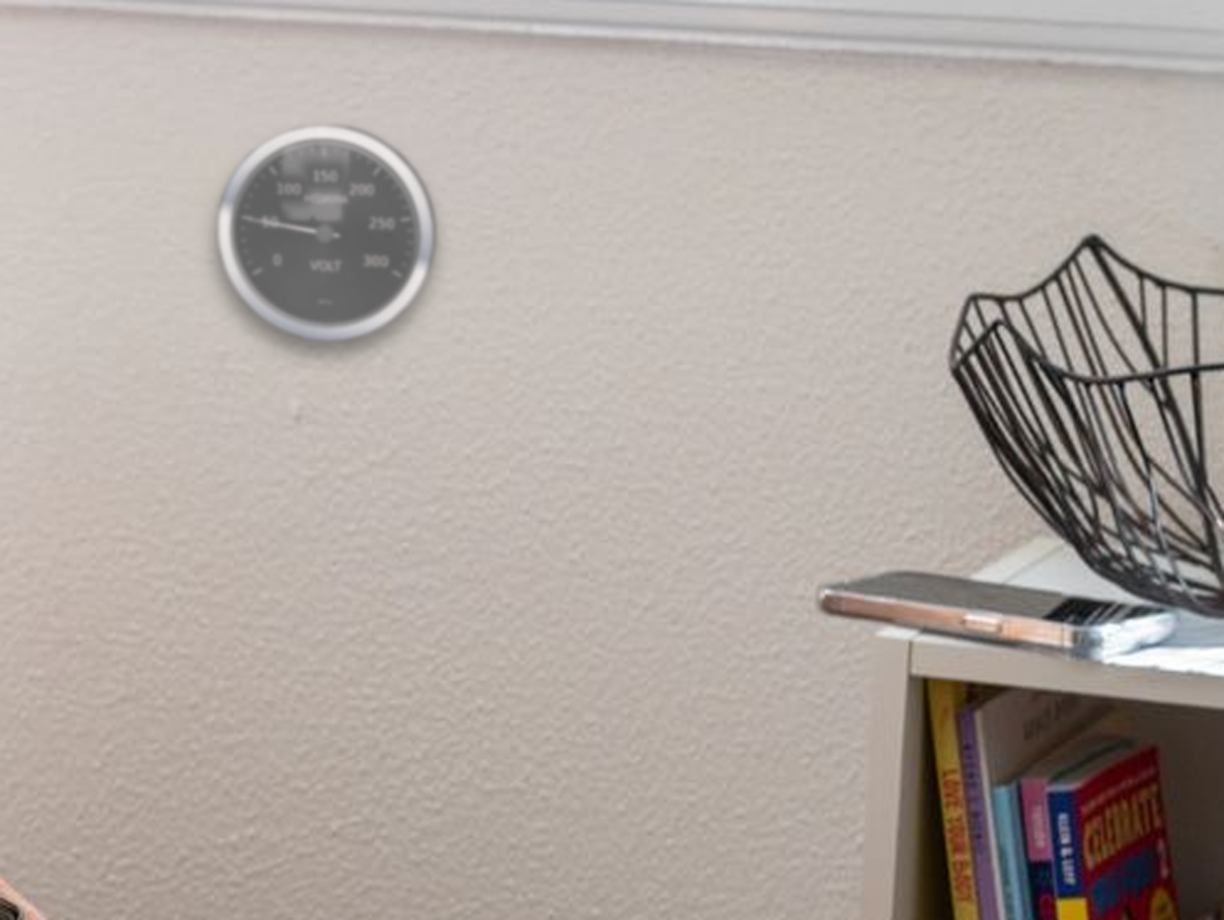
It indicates 50 V
